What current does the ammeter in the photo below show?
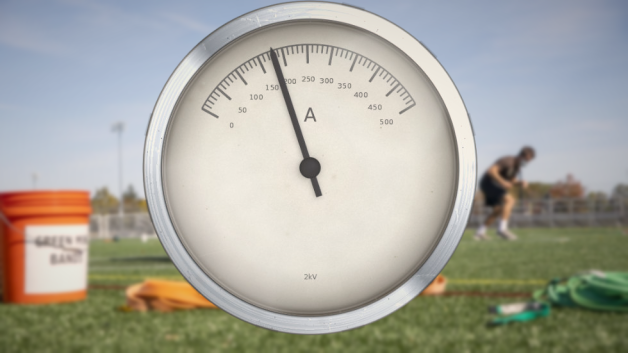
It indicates 180 A
